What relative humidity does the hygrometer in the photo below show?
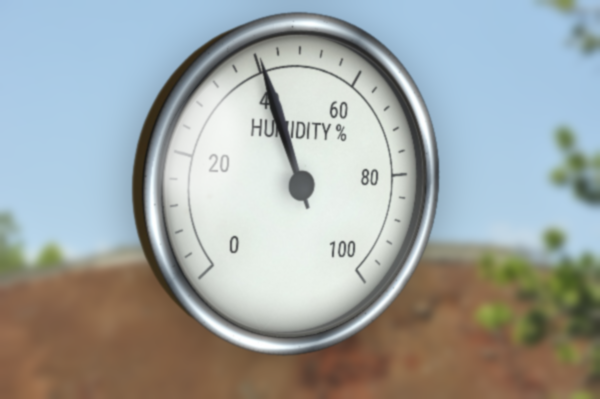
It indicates 40 %
